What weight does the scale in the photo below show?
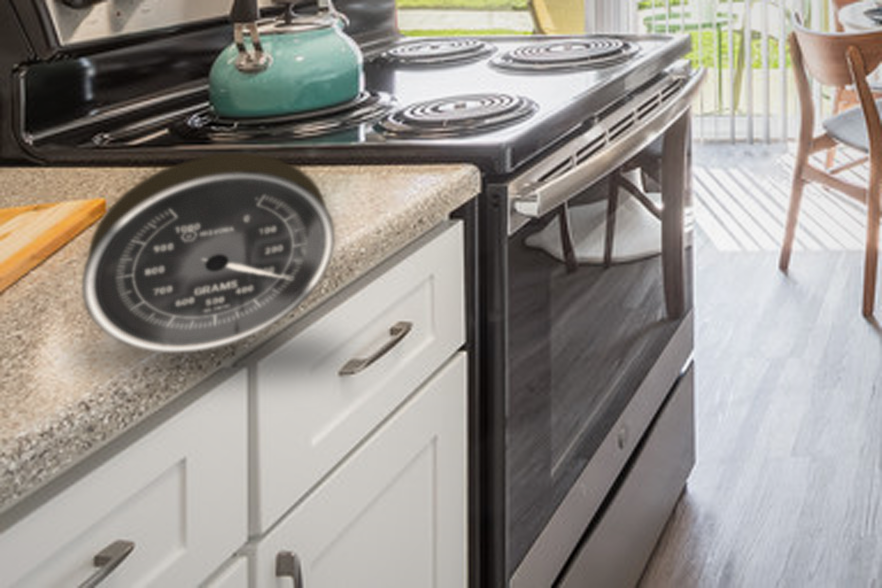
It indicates 300 g
